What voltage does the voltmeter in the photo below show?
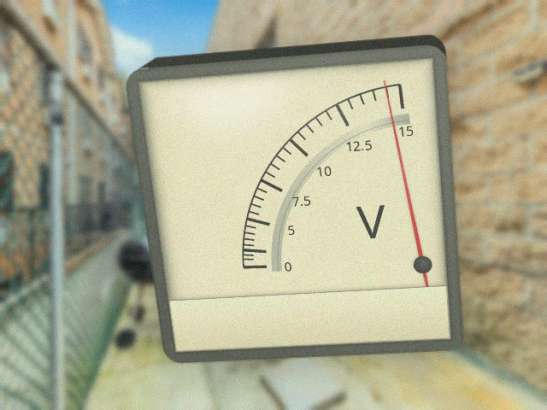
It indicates 14.5 V
